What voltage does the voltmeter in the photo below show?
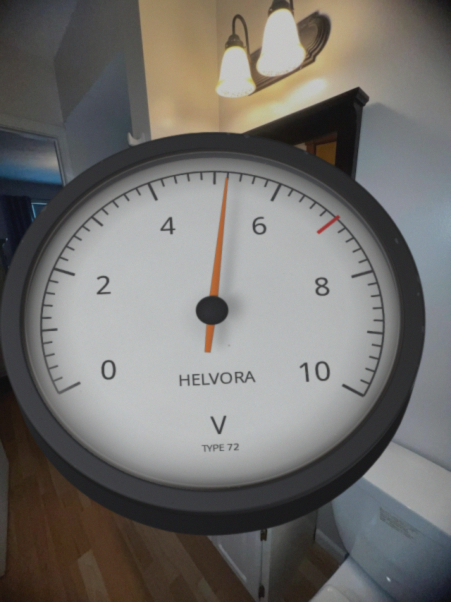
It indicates 5.2 V
